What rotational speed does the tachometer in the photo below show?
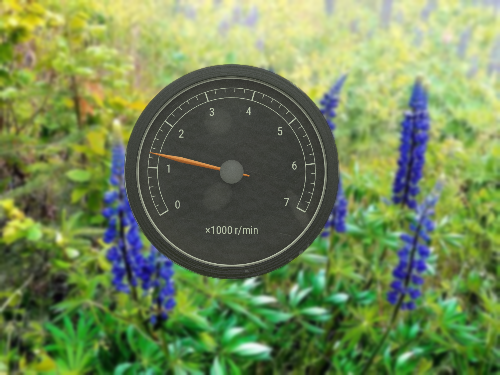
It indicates 1300 rpm
